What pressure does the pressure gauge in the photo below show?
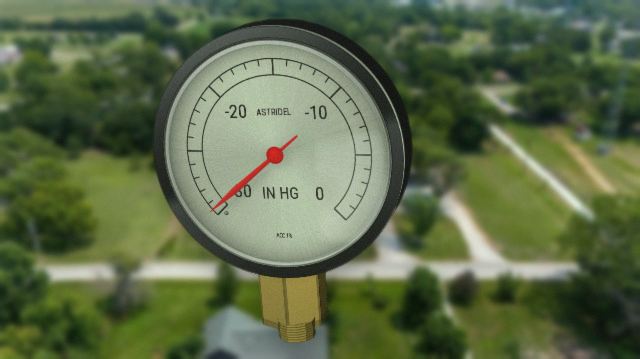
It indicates -29.5 inHg
